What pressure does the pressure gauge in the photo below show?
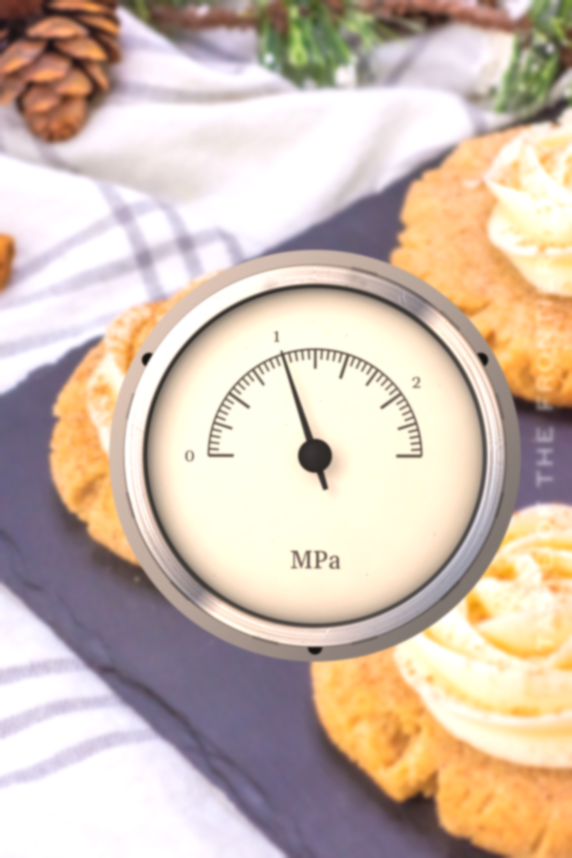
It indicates 1 MPa
